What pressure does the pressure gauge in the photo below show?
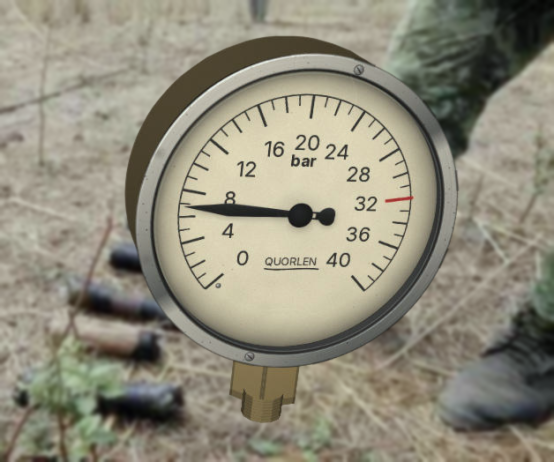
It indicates 7 bar
